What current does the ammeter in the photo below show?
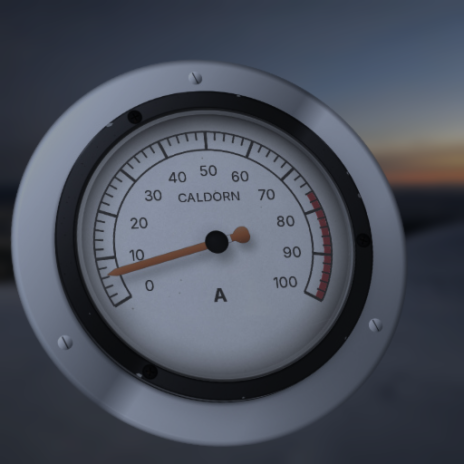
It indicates 6 A
